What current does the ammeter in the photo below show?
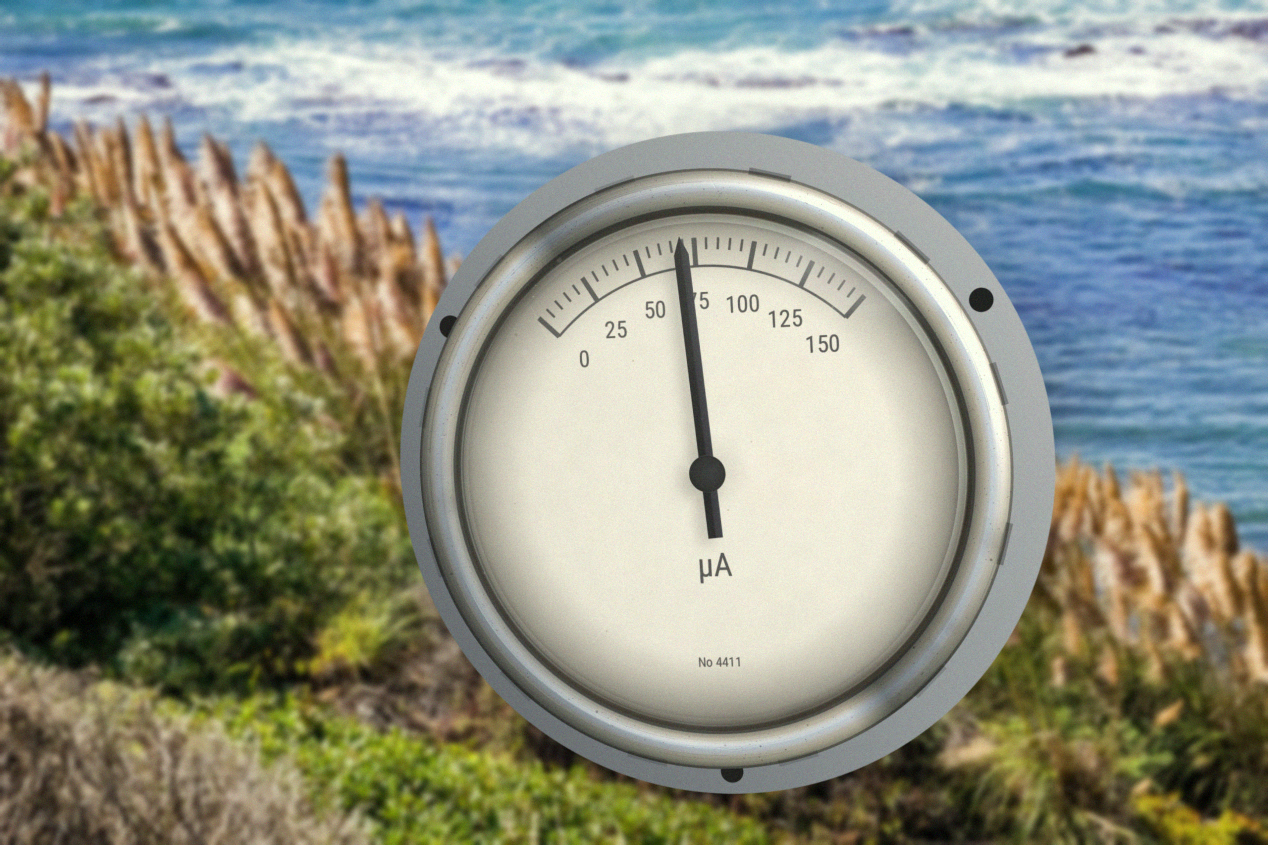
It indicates 70 µA
